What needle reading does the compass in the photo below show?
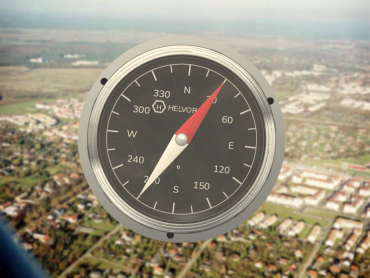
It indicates 30 °
